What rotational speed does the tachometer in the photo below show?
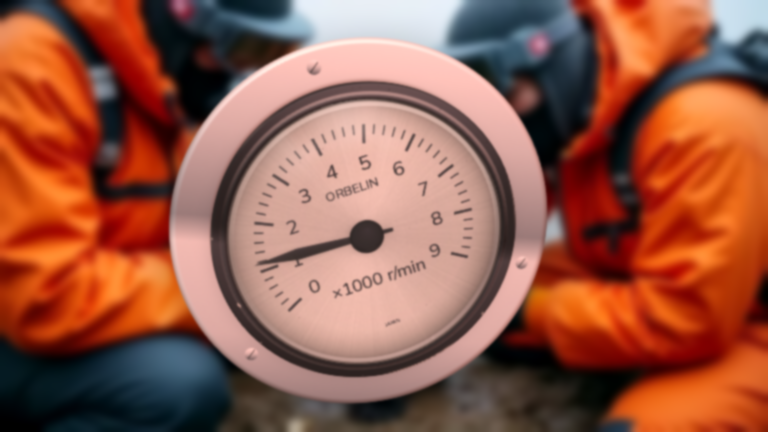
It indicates 1200 rpm
